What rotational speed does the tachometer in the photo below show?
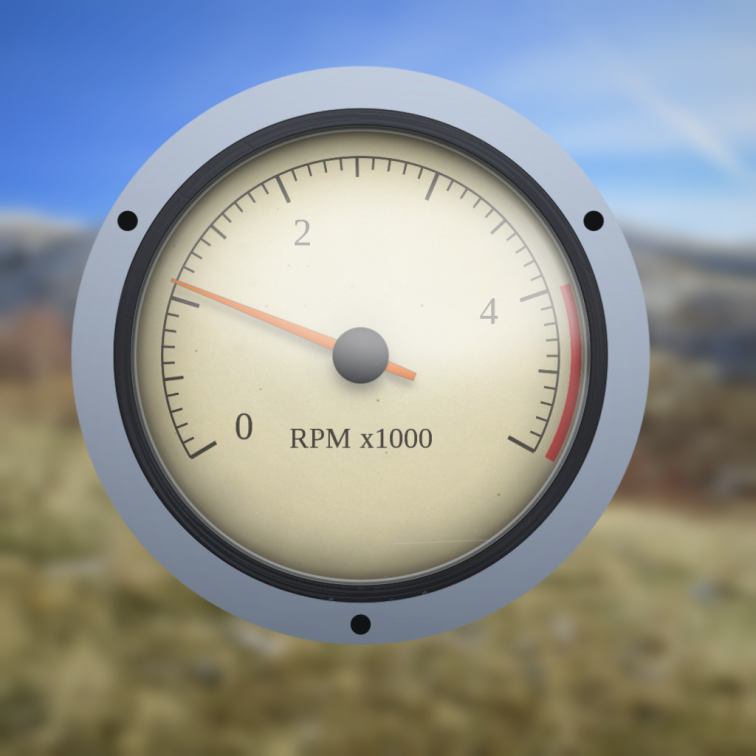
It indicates 1100 rpm
